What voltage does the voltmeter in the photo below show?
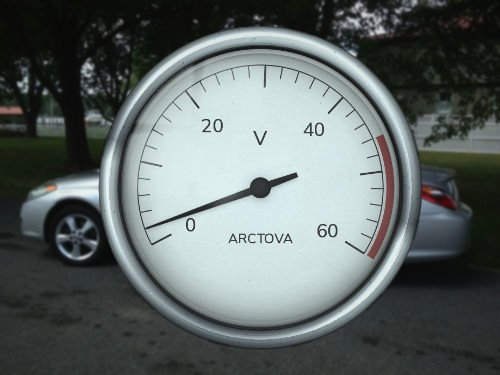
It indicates 2 V
